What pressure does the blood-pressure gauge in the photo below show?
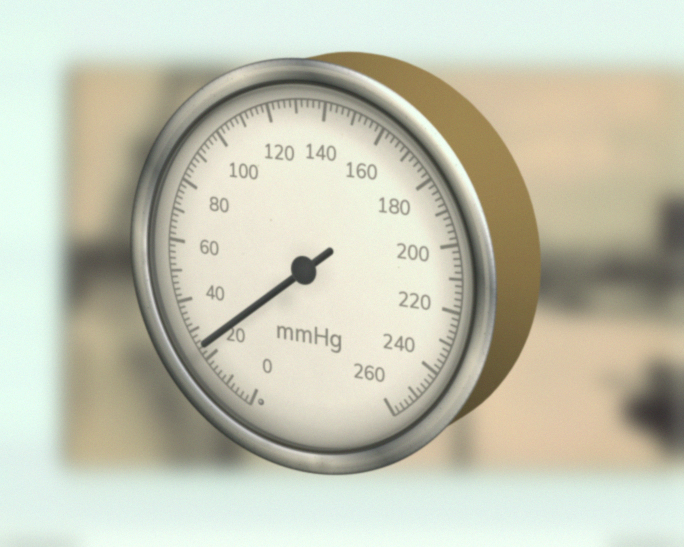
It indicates 24 mmHg
